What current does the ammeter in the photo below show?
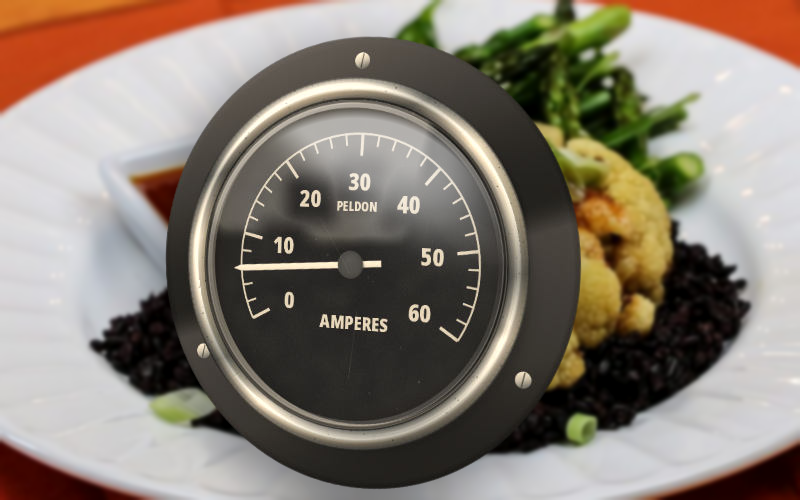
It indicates 6 A
